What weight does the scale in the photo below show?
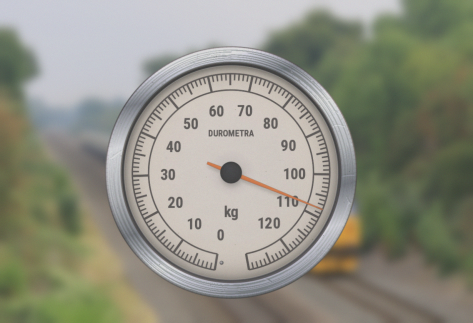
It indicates 108 kg
